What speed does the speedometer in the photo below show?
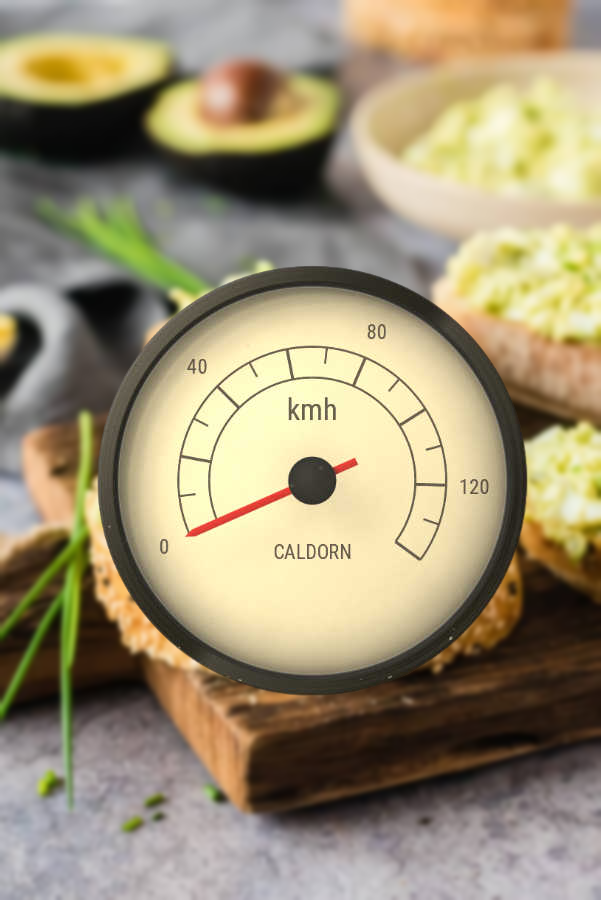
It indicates 0 km/h
